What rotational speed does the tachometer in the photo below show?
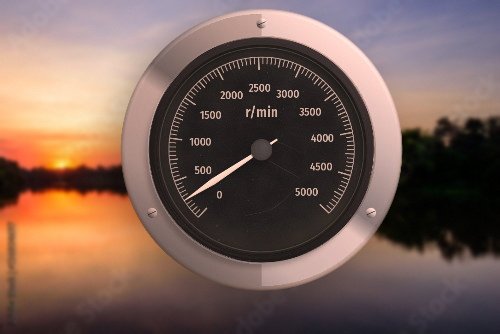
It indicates 250 rpm
